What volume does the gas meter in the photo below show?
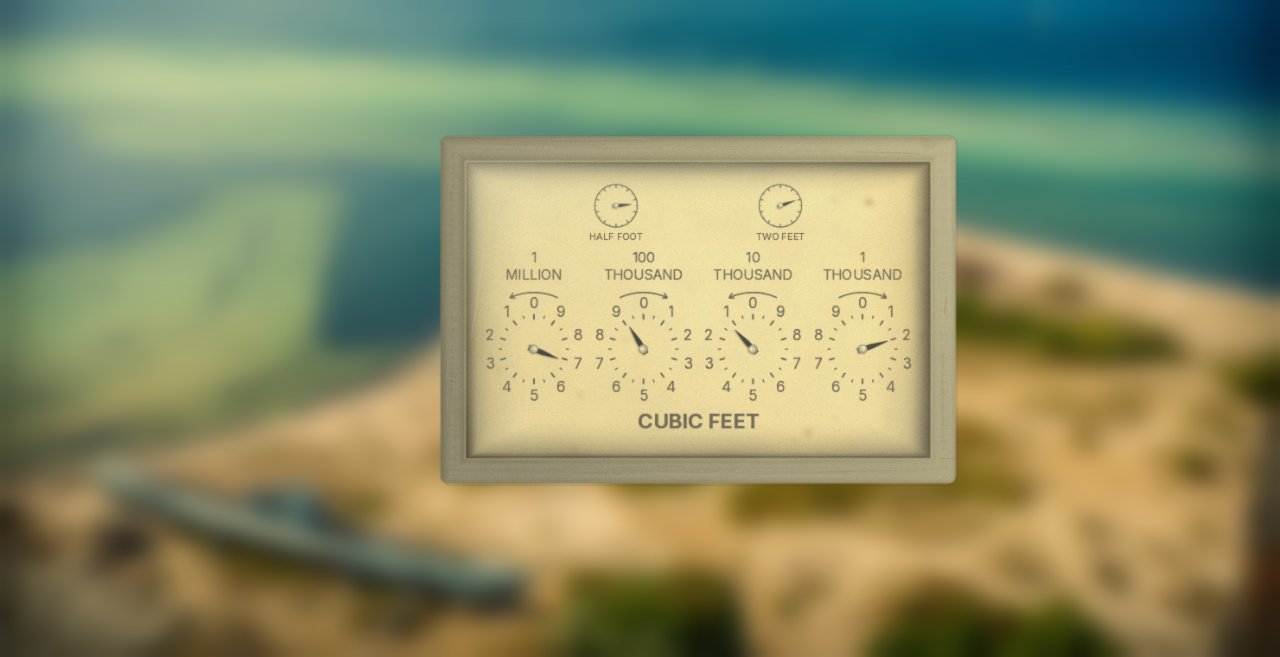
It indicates 691200 ft³
